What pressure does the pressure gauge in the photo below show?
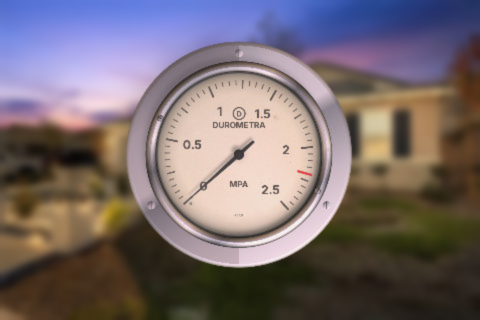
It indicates 0 MPa
